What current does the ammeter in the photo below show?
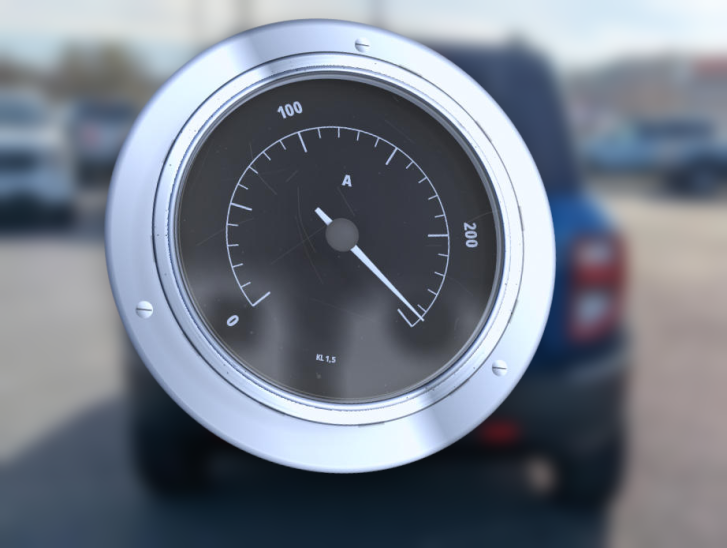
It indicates 245 A
